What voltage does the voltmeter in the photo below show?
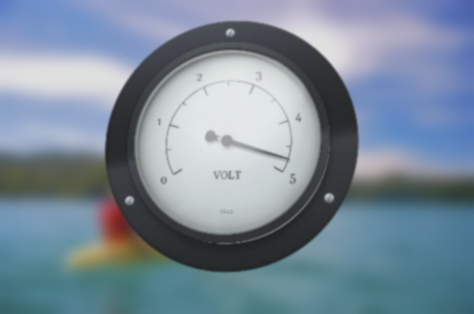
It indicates 4.75 V
